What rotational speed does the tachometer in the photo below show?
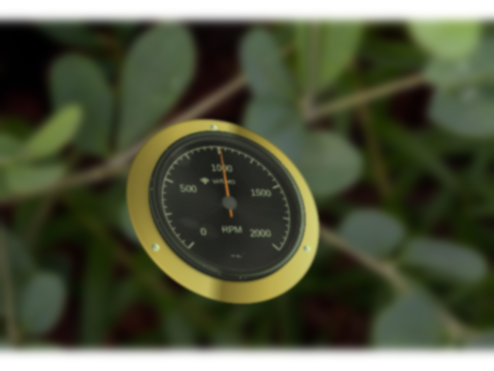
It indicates 1000 rpm
